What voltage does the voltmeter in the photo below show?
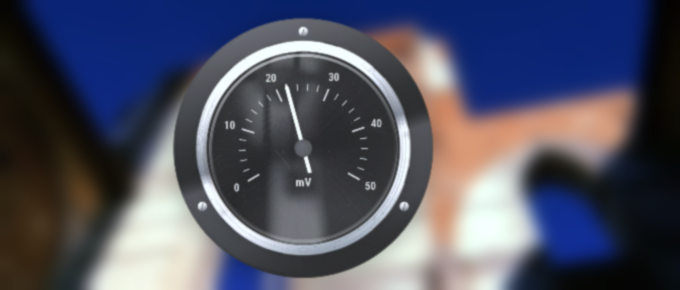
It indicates 22 mV
